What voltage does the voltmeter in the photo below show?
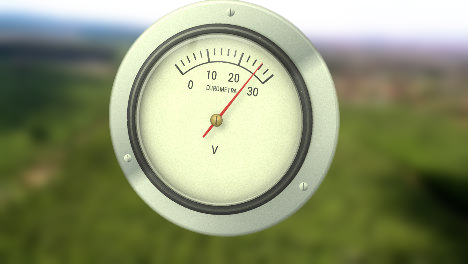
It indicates 26 V
